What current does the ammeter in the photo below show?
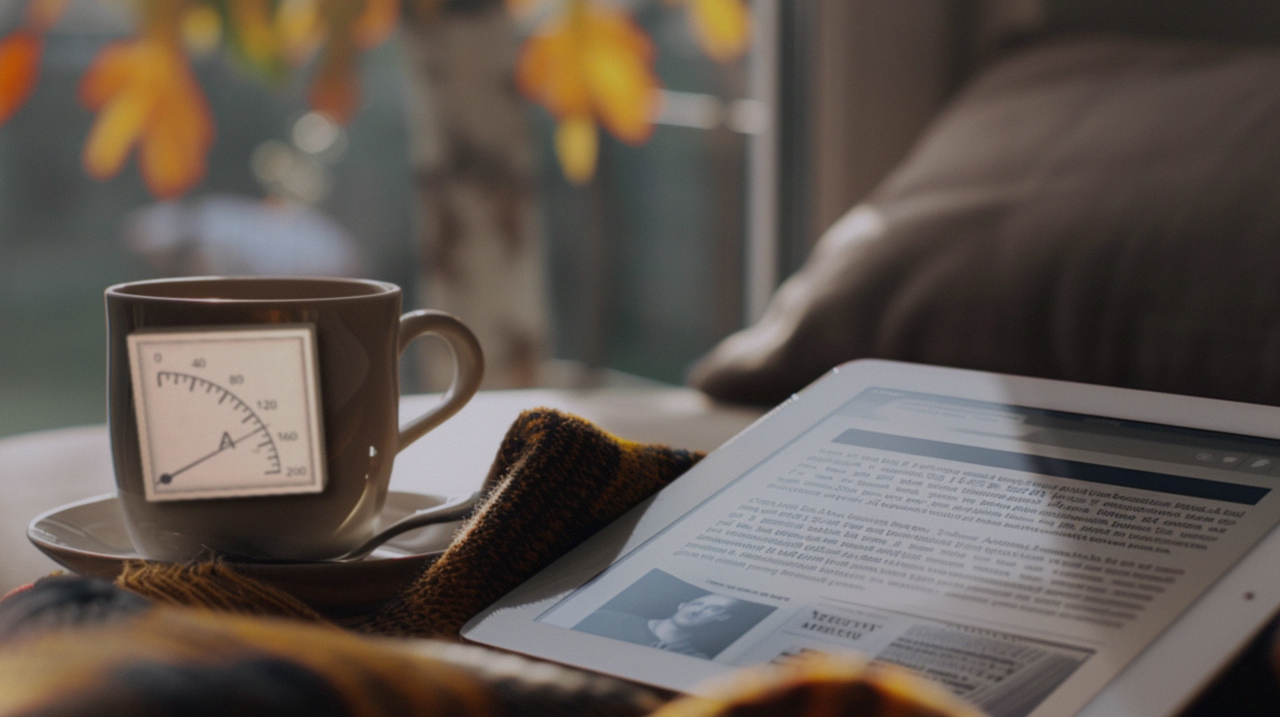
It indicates 140 A
